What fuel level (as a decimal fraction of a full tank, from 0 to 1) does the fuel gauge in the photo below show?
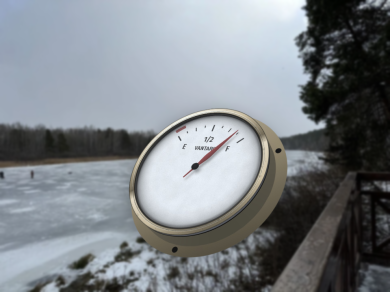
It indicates 0.875
